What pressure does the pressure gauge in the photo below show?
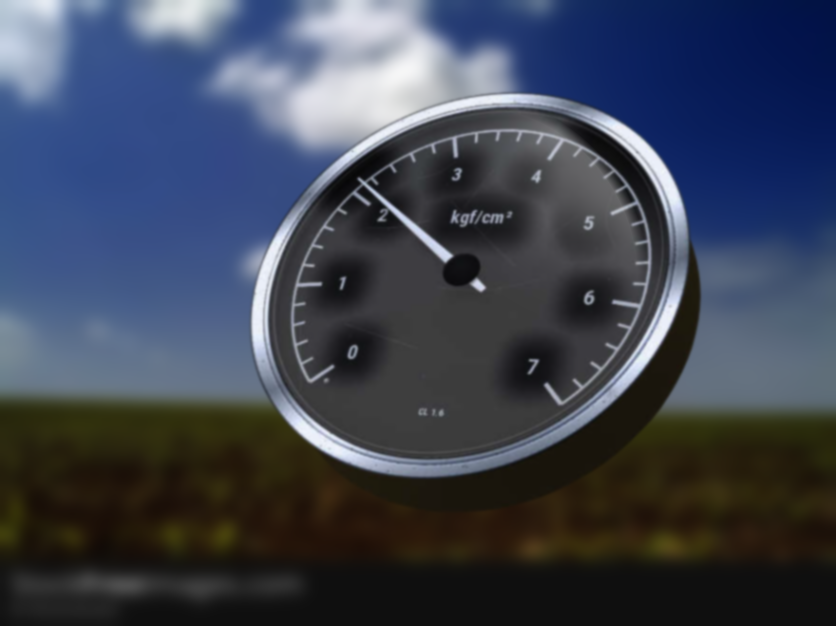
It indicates 2.1 kg/cm²
